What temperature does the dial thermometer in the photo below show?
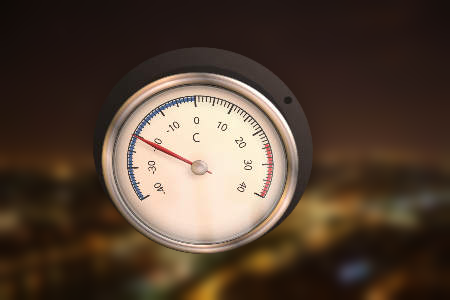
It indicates -20 °C
